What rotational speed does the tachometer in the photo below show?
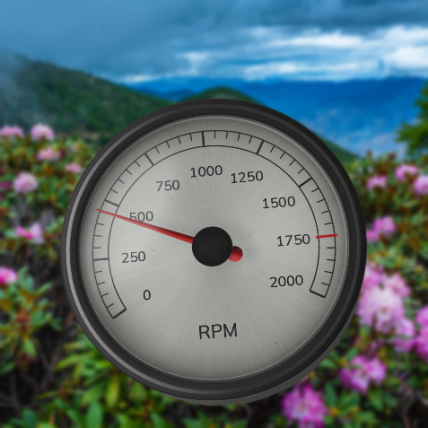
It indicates 450 rpm
